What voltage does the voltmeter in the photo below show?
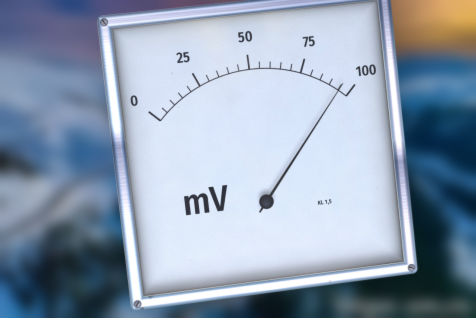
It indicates 95 mV
